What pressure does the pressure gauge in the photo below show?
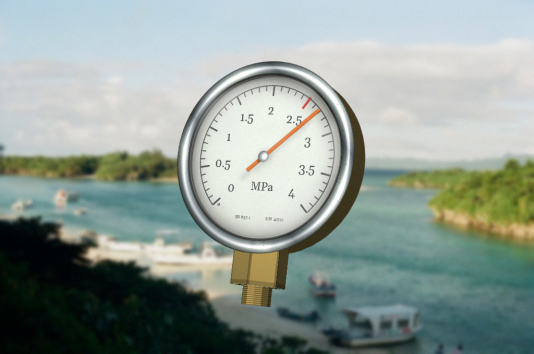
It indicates 2.7 MPa
